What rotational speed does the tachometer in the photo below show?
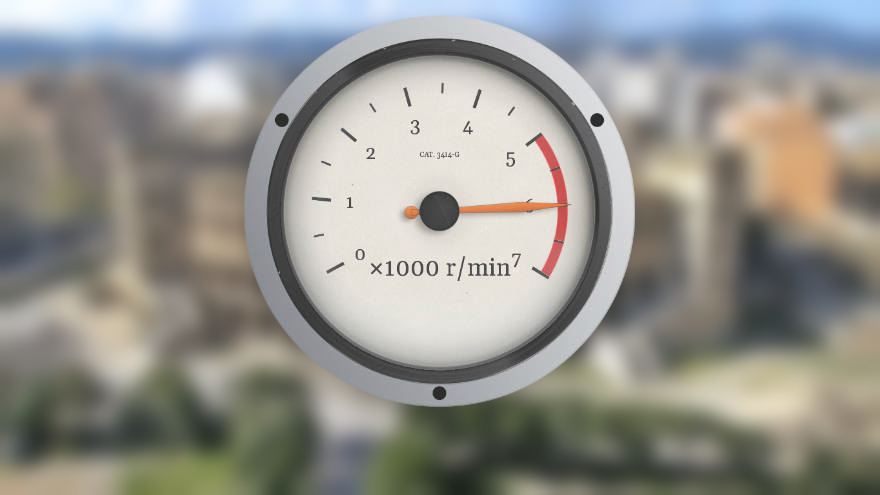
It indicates 6000 rpm
